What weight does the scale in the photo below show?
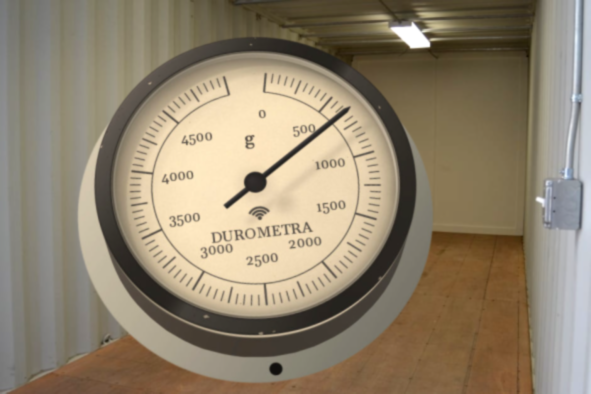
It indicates 650 g
